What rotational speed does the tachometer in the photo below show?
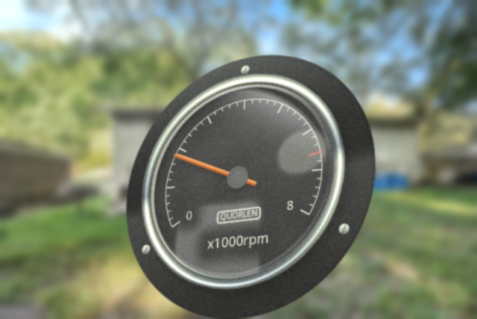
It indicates 1800 rpm
